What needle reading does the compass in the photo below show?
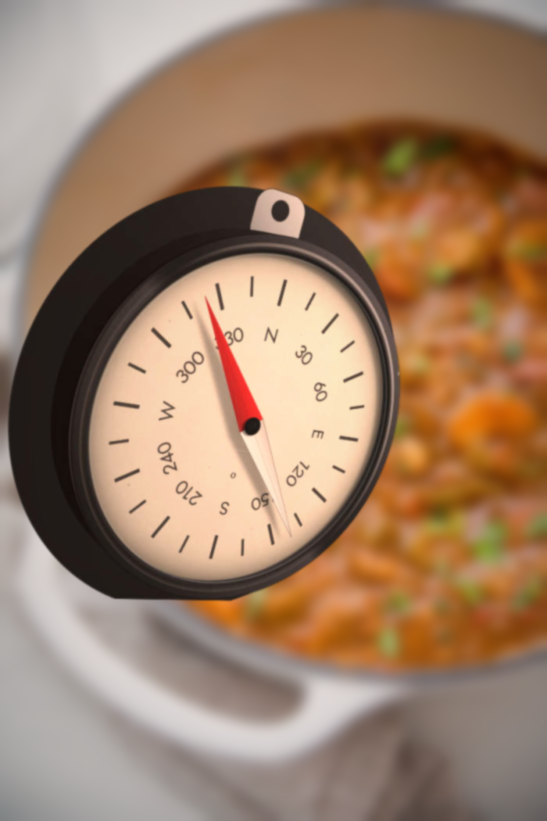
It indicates 322.5 °
